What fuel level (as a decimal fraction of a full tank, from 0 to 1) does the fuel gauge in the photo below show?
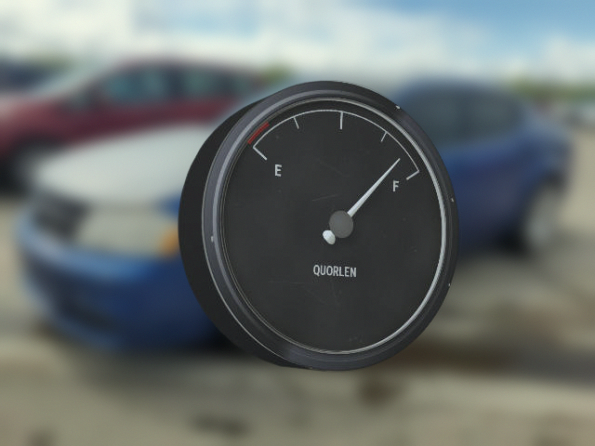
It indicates 0.875
